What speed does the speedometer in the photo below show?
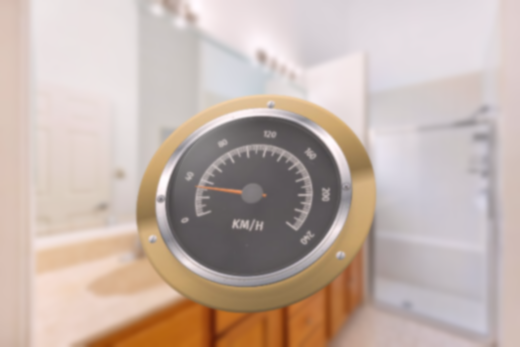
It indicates 30 km/h
